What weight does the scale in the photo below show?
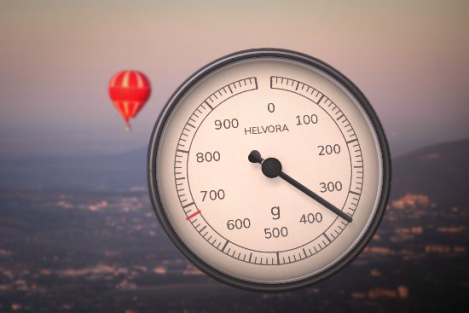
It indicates 350 g
